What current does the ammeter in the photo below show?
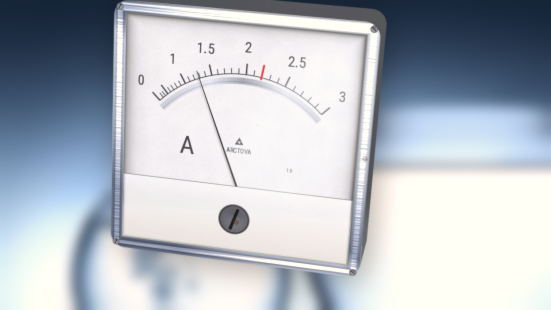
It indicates 1.3 A
